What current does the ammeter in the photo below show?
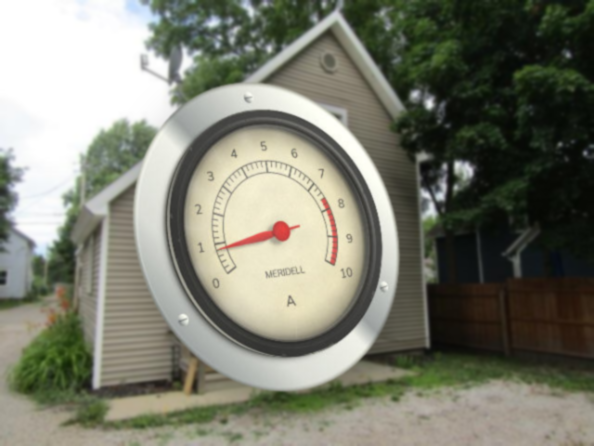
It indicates 0.8 A
